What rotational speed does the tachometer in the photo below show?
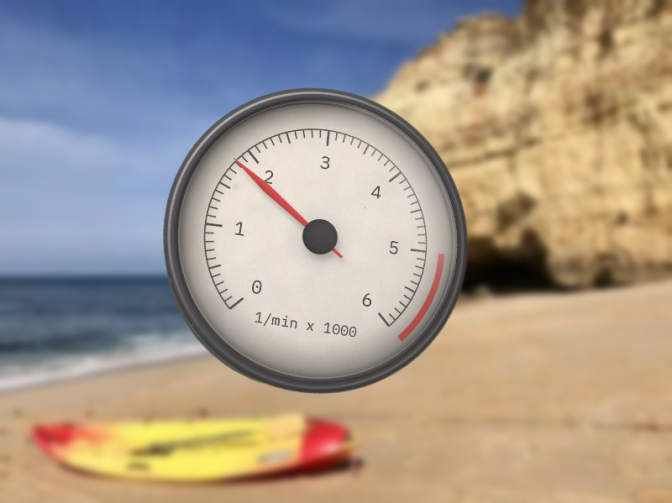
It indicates 1800 rpm
